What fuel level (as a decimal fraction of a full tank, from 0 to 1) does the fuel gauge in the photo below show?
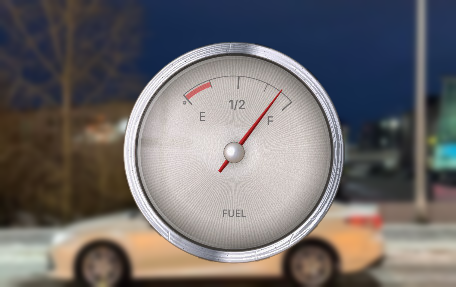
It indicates 0.875
